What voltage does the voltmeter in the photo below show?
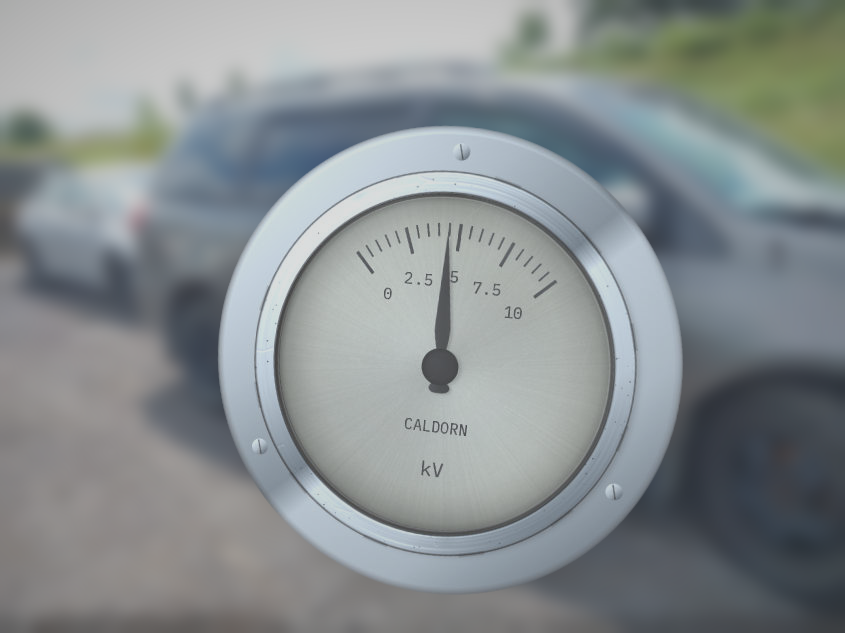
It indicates 4.5 kV
